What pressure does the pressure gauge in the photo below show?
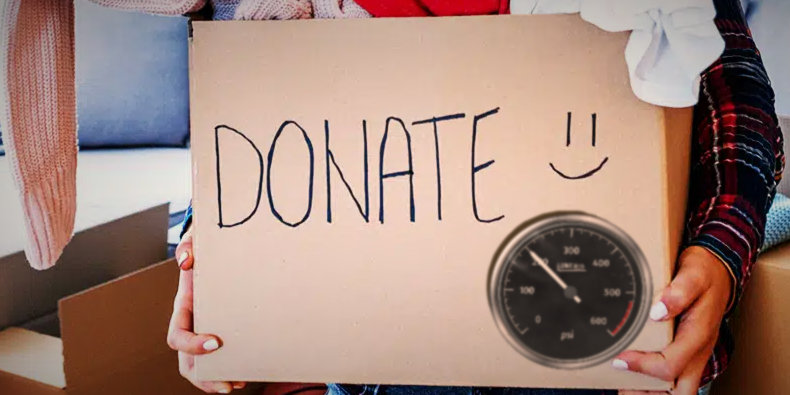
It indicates 200 psi
